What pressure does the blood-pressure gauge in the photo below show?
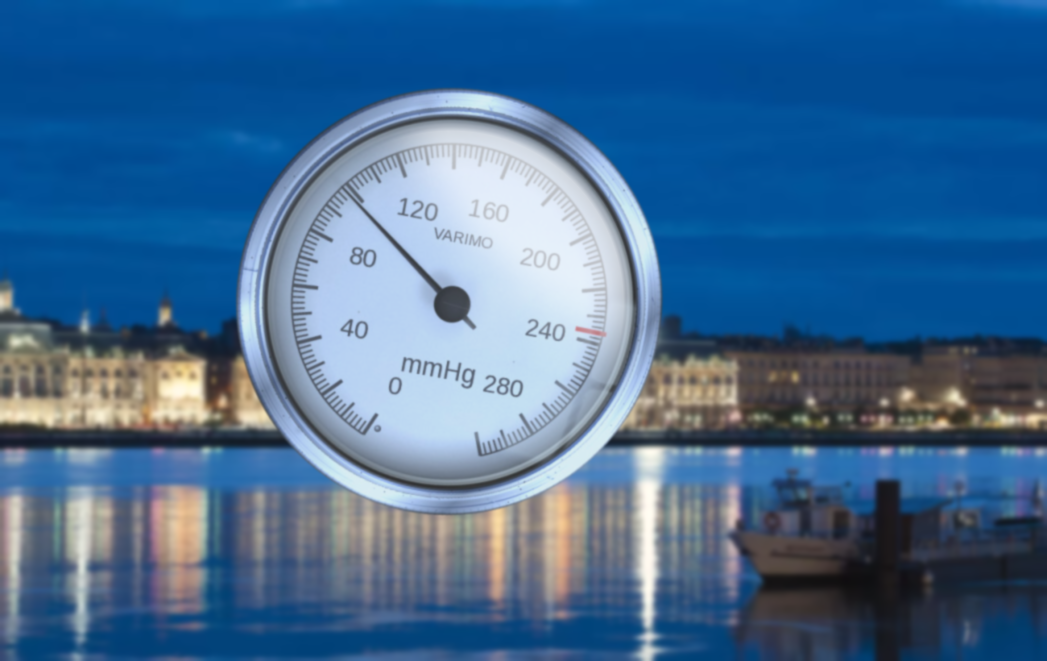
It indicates 98 mmHg
